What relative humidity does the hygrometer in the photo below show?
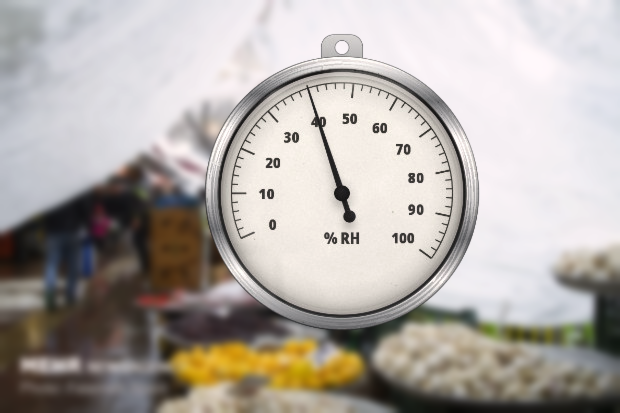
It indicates 40 %
